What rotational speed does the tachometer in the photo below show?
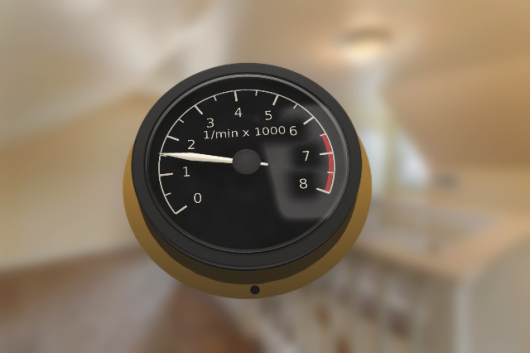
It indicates 1500 rpm
